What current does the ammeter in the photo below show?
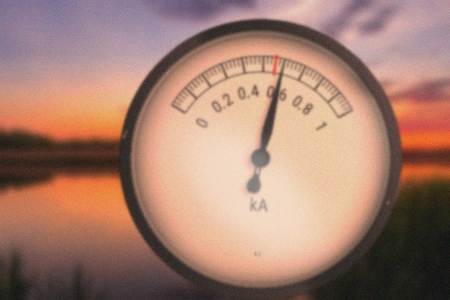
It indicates 0.6 kA
